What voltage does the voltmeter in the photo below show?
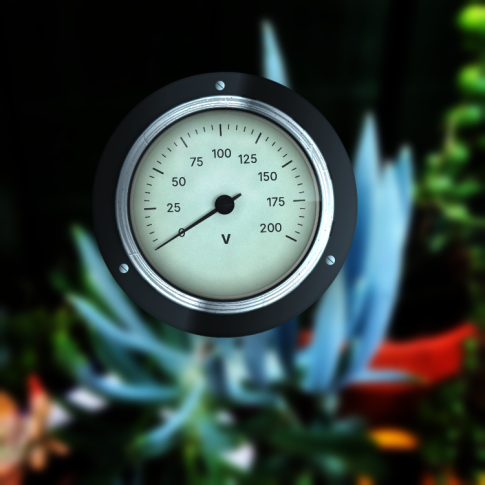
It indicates 0 V
